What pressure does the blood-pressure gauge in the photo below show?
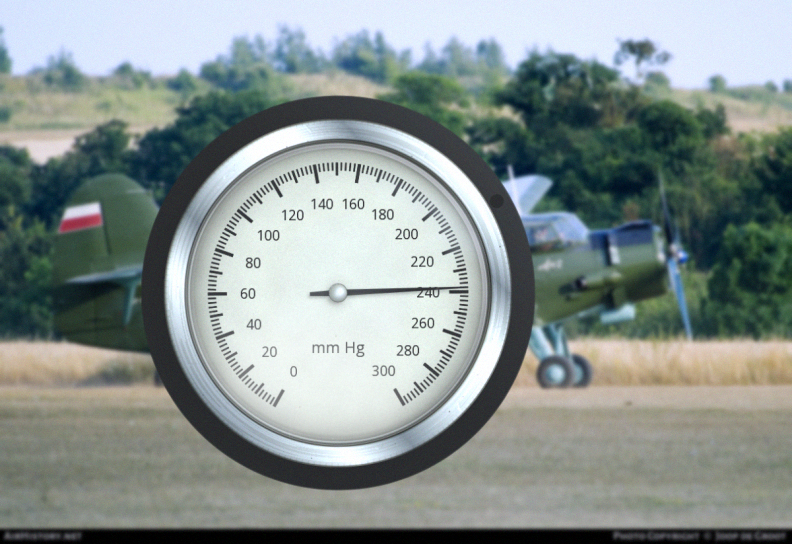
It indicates 238 mmHg
